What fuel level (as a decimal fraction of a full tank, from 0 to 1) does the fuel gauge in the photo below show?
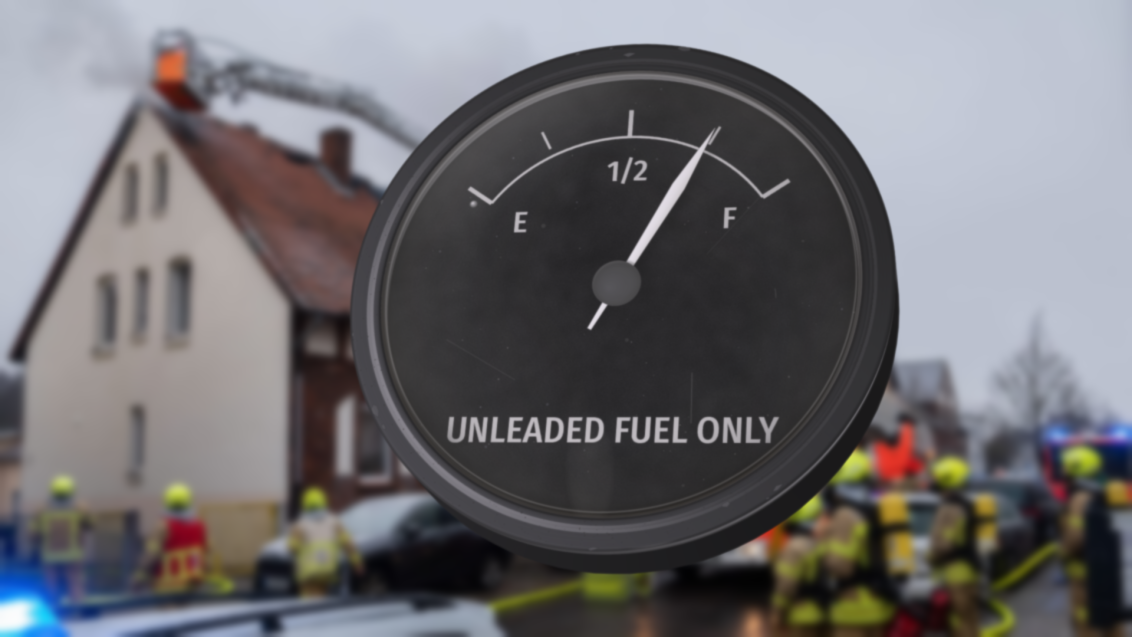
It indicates 0.75
